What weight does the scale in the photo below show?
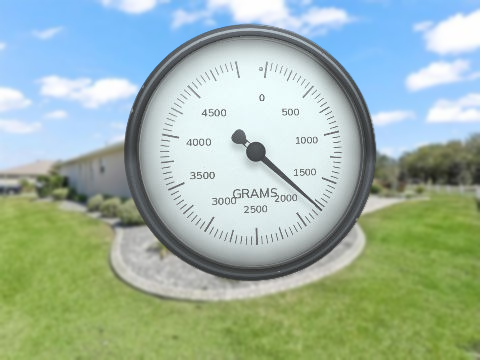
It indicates 1800 g
